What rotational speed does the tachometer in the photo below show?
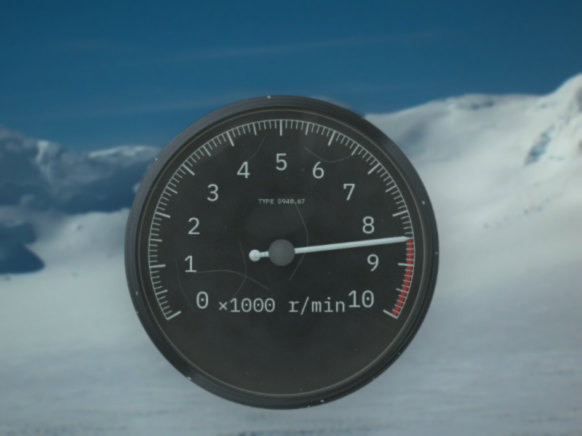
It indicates 8500 rpm
